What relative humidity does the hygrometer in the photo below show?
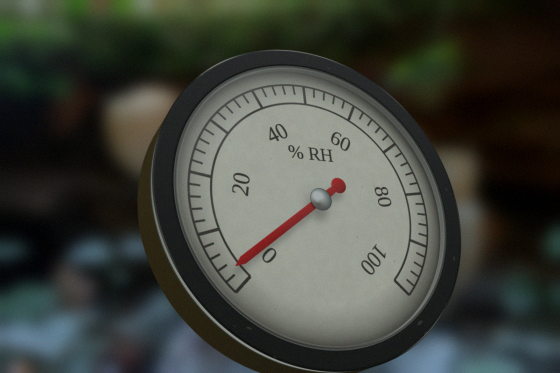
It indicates 3 %
